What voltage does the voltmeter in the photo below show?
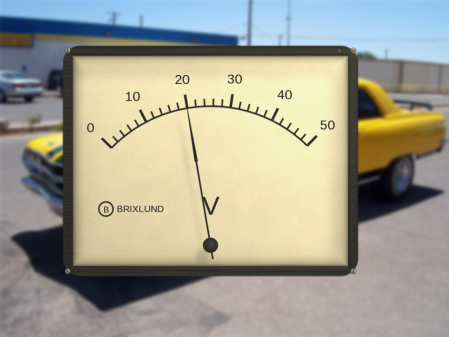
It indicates 20 V
